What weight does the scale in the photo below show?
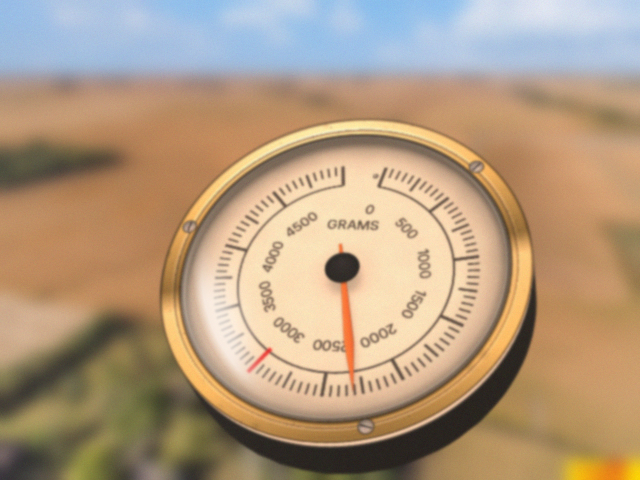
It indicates 2300 g
